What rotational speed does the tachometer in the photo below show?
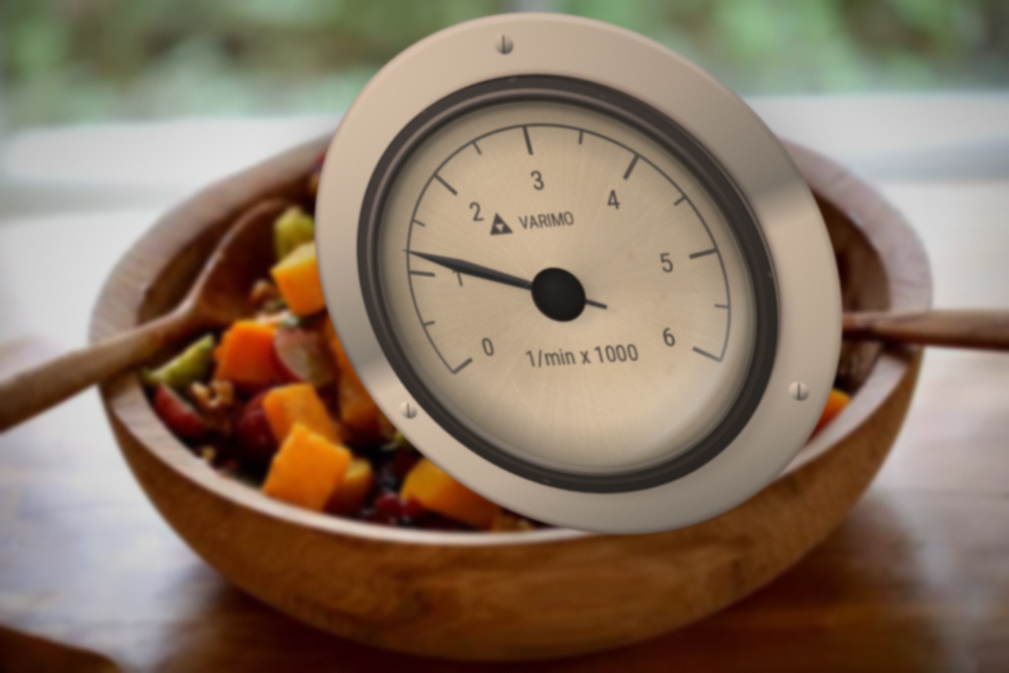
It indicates 1250 rpm
